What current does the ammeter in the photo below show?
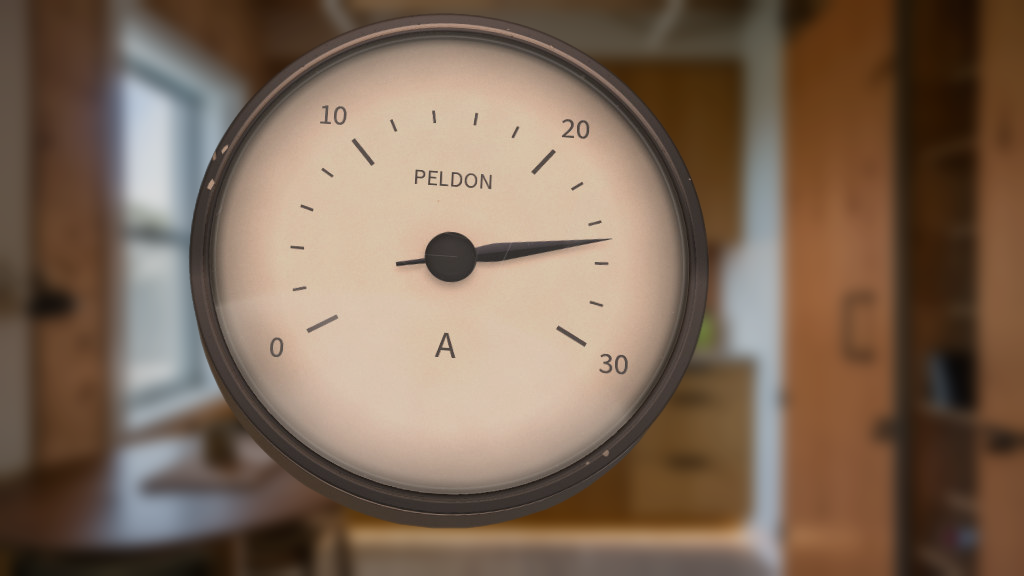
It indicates 25 A
